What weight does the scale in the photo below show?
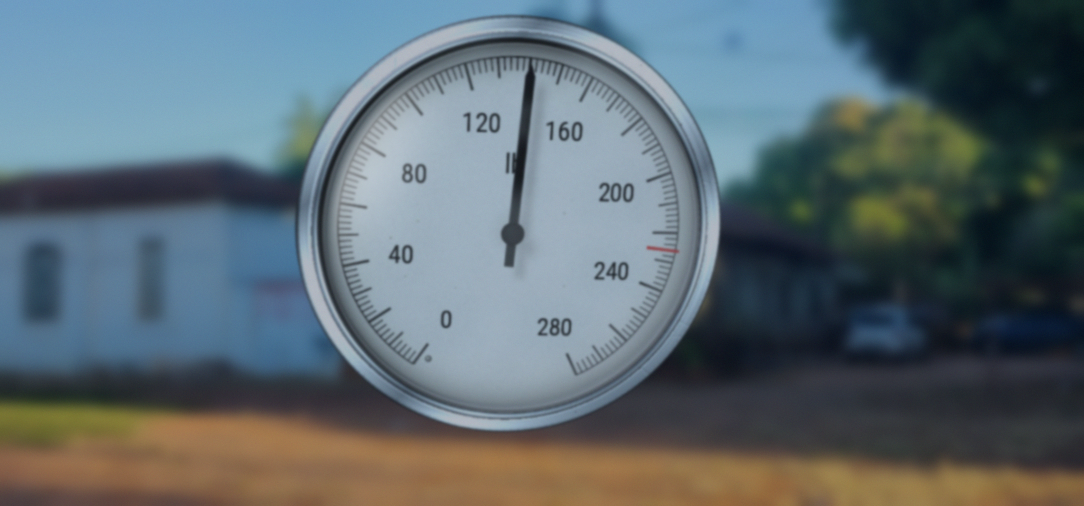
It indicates 140 lb
